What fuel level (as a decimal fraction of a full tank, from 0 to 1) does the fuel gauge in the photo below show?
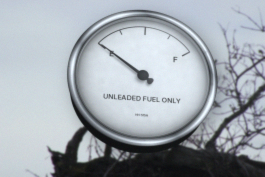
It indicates 0
